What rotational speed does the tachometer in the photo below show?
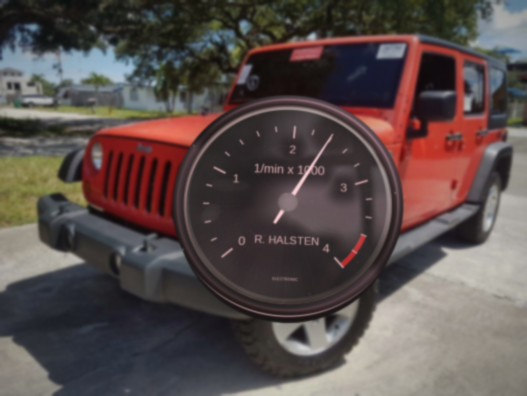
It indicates 2400 rpm
